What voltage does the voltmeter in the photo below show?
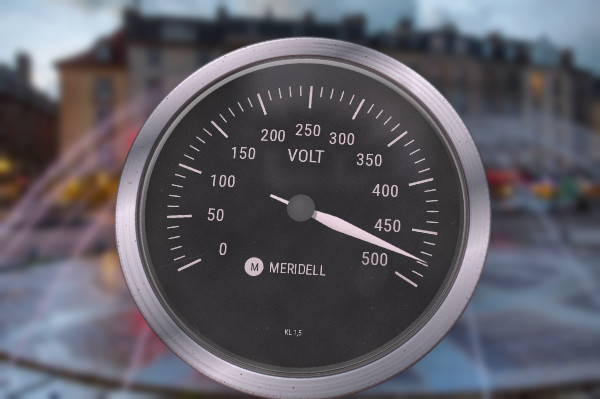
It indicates 480 V
